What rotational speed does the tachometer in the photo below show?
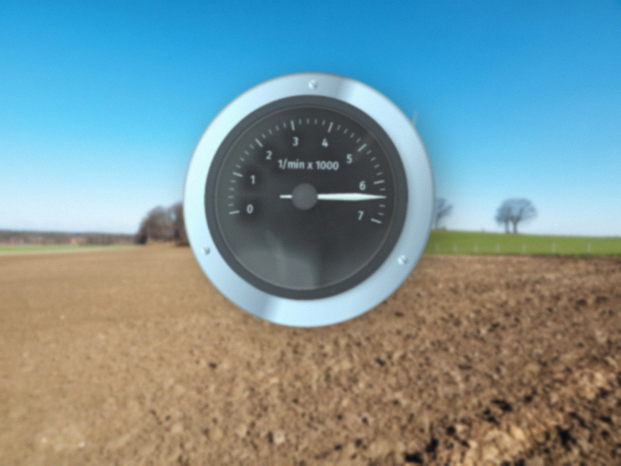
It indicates 6400 rpm
